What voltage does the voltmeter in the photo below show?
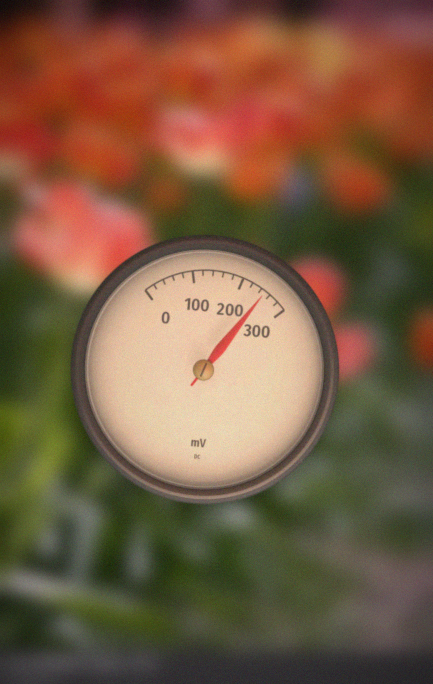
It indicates 250 mV
